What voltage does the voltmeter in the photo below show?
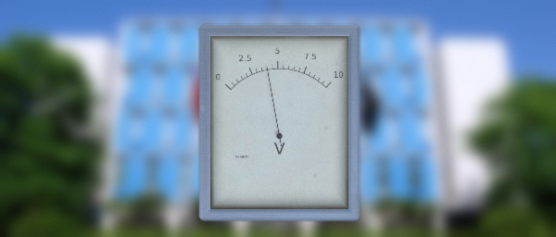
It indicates 4 V
